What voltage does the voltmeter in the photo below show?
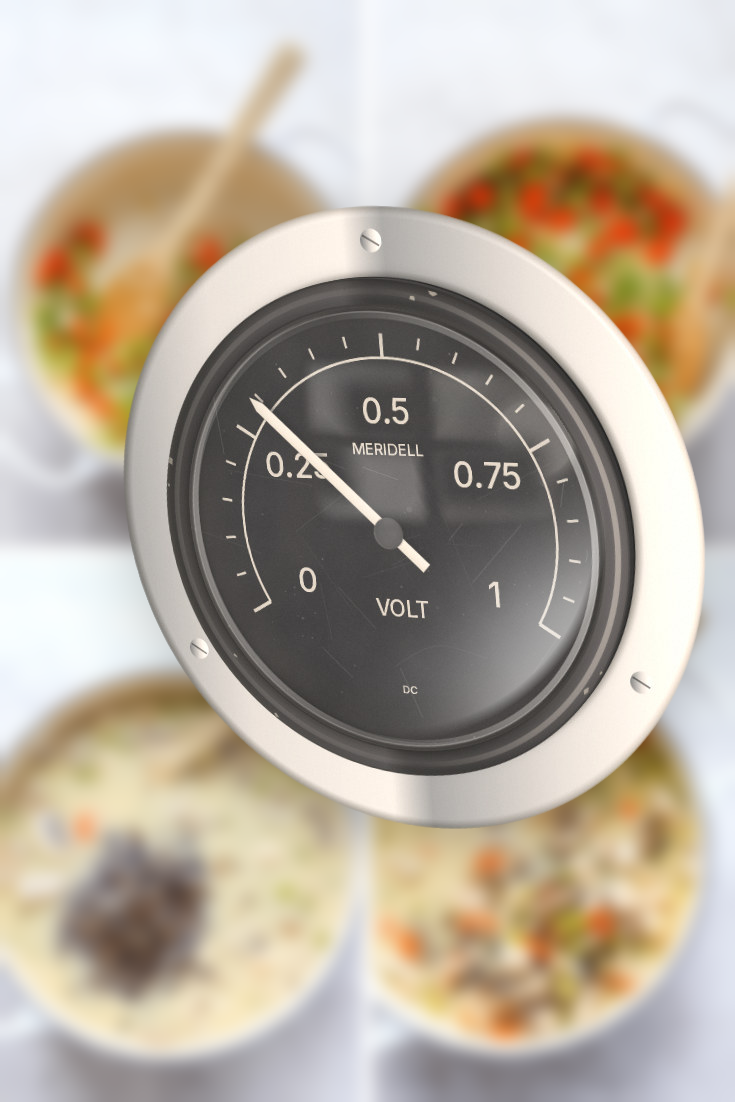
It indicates 0.3 V
